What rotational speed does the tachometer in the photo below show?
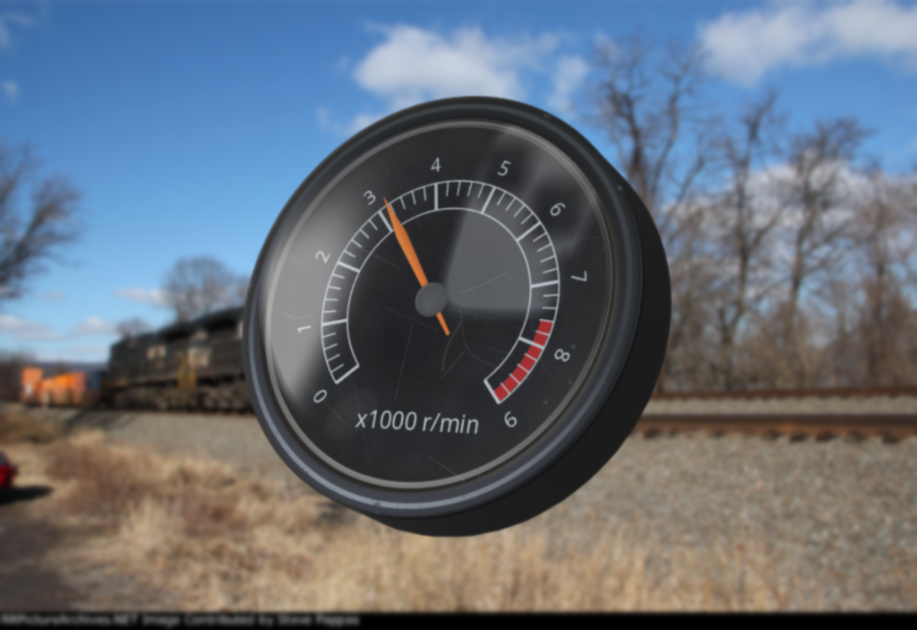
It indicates 3200 rpm
